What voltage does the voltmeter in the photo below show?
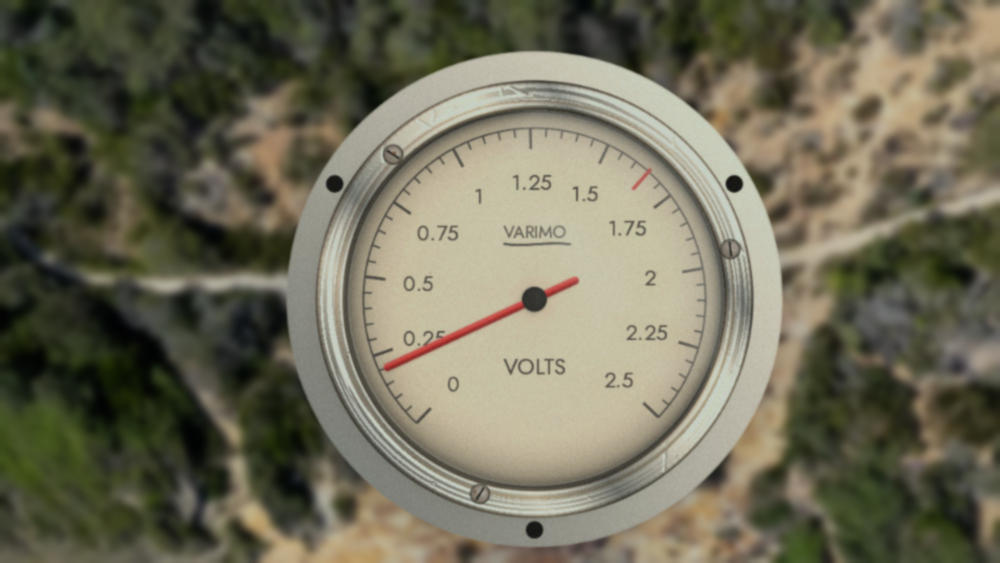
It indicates 0.2 V
